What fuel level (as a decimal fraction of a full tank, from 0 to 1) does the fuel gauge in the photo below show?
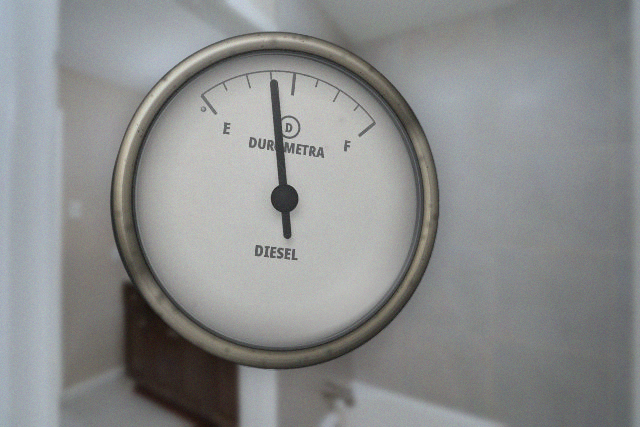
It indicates 0.375
